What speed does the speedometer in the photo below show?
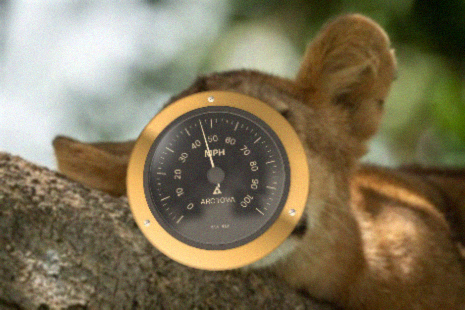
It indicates 46 mph
